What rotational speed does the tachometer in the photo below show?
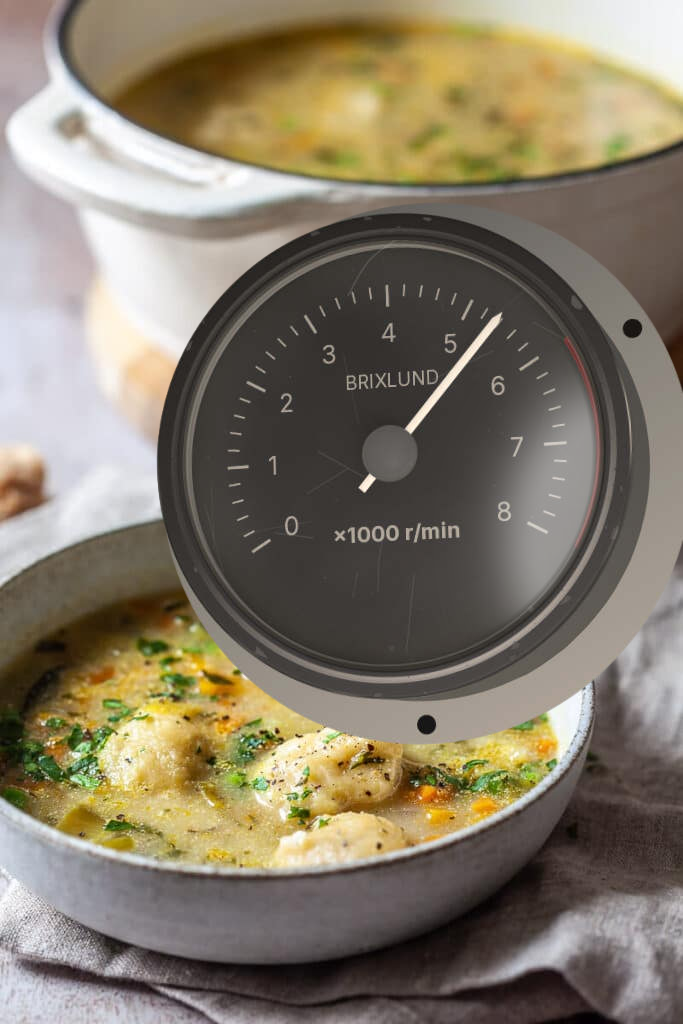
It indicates 5400 rpm
